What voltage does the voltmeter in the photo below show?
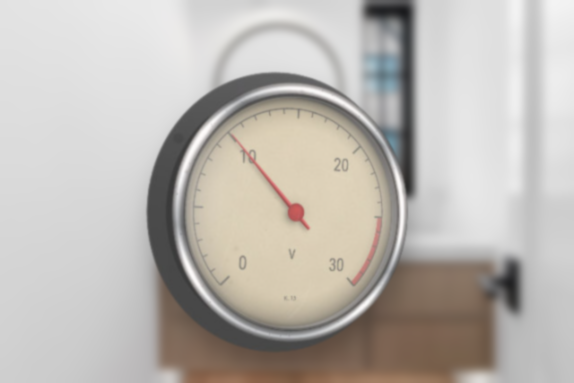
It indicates 10 V
